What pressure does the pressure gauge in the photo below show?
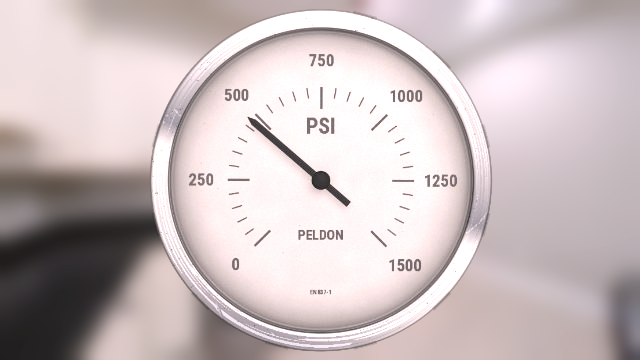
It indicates 475 psi
